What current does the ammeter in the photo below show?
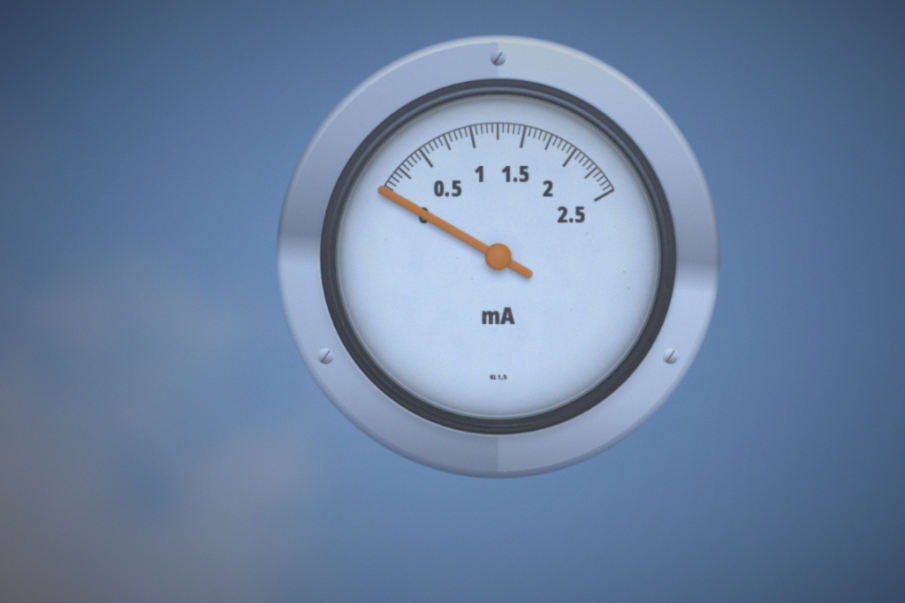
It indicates 0 mA
